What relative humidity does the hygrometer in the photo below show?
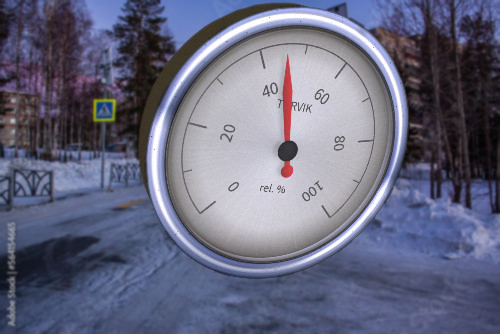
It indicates 45 %
